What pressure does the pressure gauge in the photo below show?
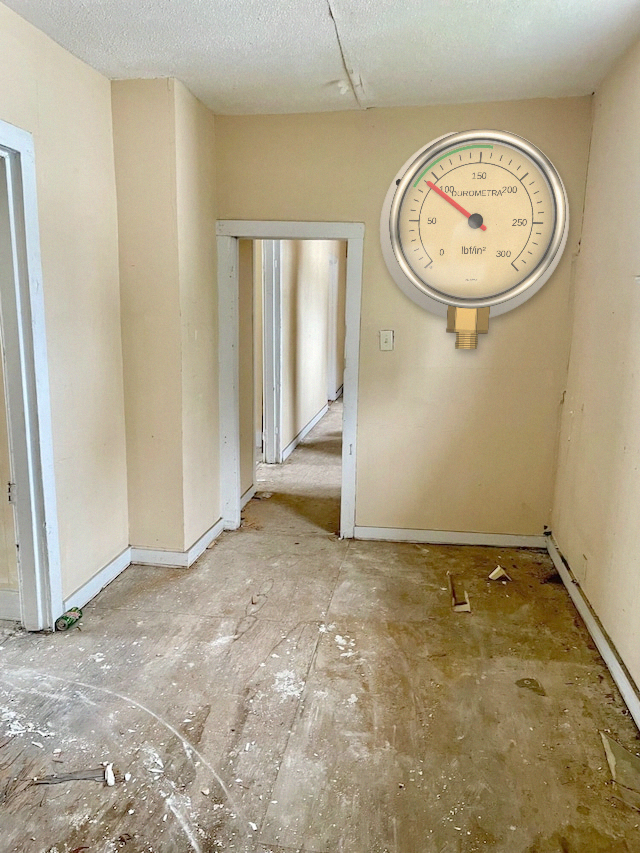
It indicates 90 psi
